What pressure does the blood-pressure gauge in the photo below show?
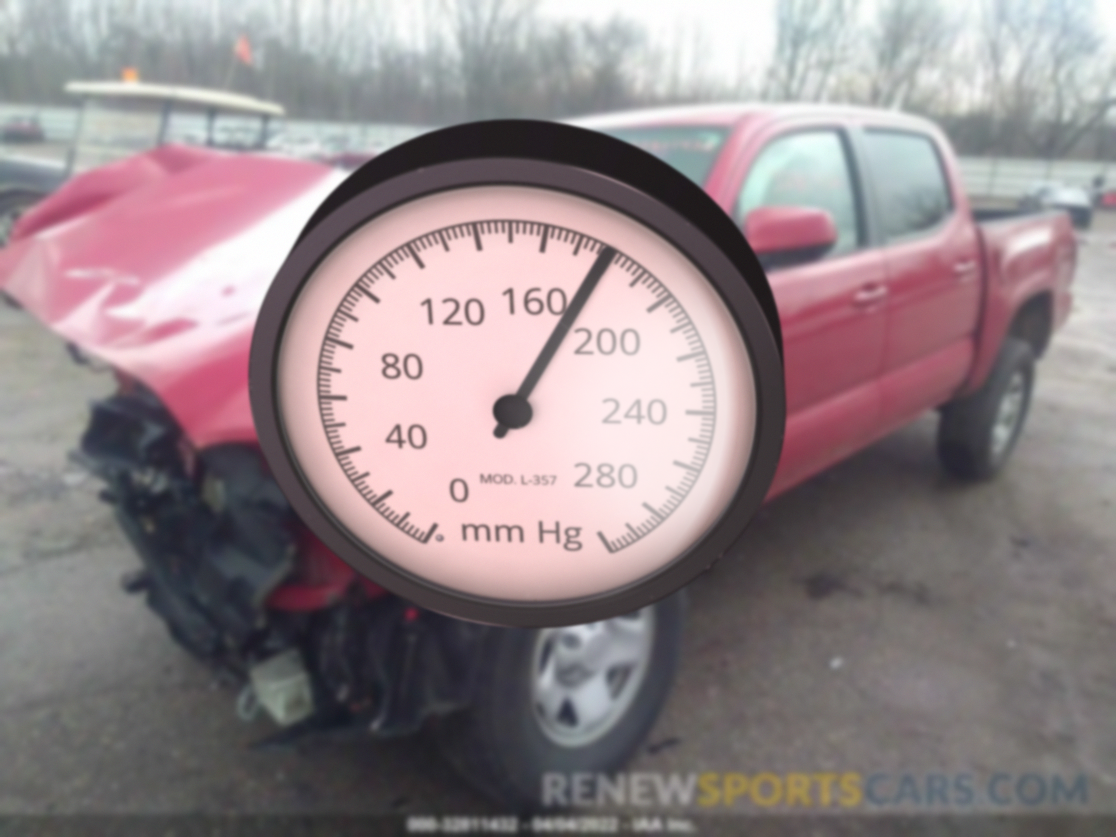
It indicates 178 mmHg
